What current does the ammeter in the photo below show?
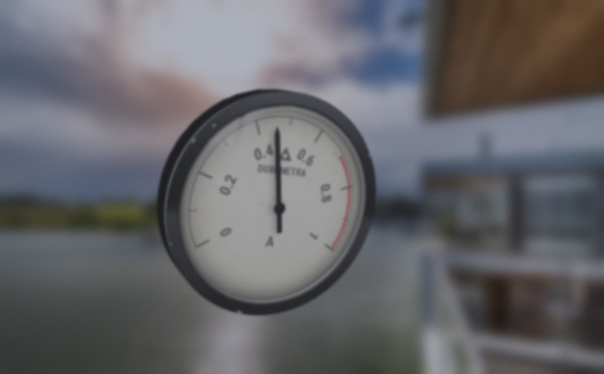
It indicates 0.45 A
